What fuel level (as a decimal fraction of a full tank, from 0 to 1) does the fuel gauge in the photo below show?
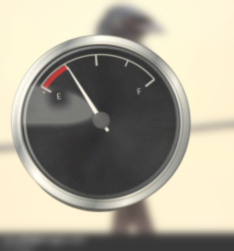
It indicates 0.25
